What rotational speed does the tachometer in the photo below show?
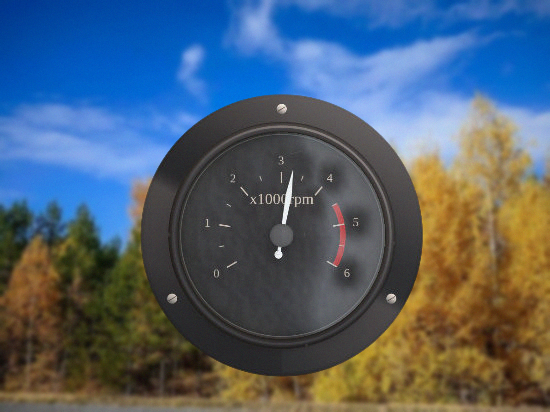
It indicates 3250 rpm
